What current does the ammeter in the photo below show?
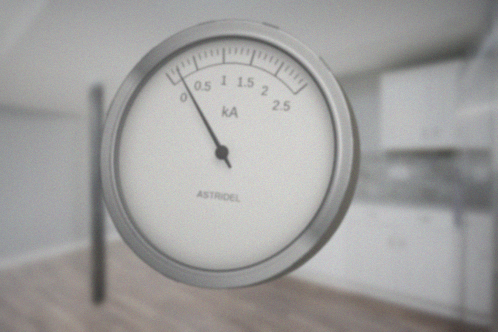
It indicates 0.2 kA
